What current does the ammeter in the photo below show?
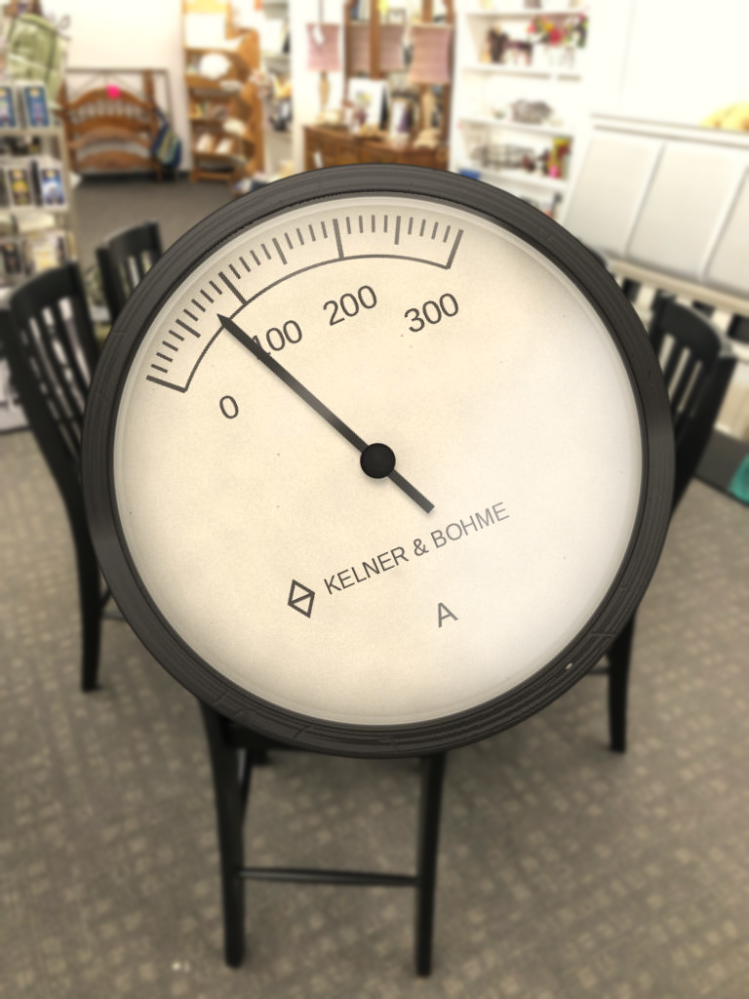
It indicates 75 A
